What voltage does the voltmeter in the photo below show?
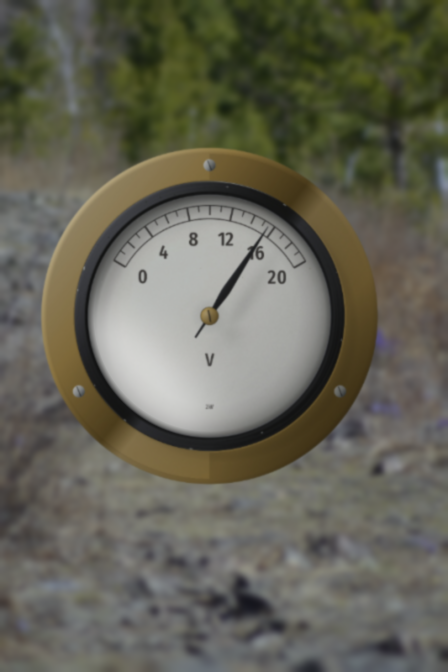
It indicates 15.5 V
